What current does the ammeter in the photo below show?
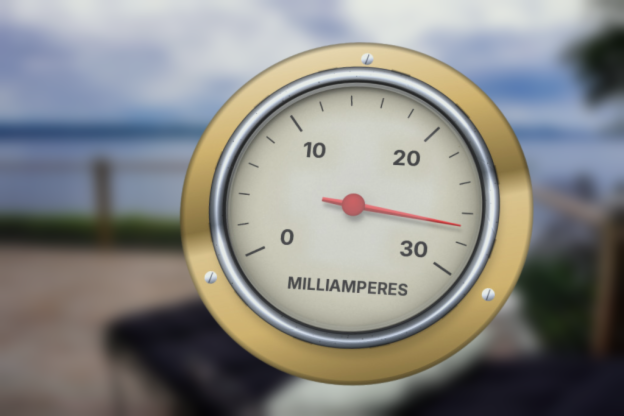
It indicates 27 mA
